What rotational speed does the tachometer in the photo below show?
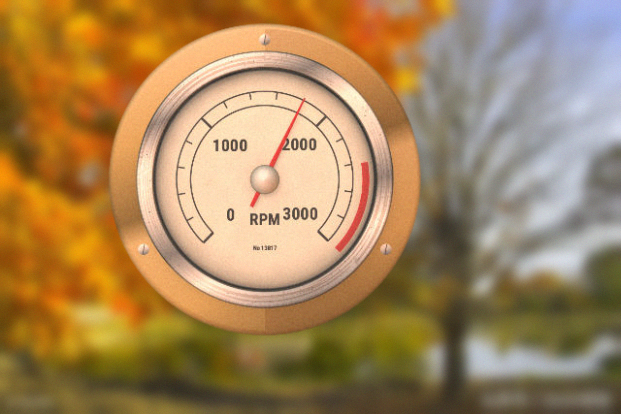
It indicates 1800 rpm
